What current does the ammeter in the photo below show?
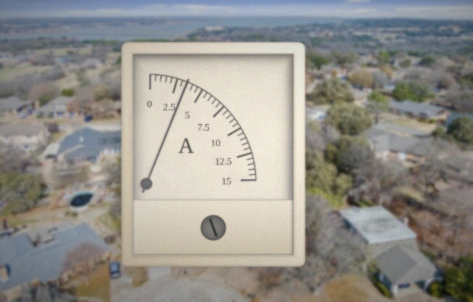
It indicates 3.5 A
